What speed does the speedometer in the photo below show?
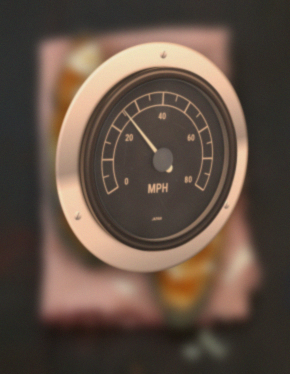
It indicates 25 mph
